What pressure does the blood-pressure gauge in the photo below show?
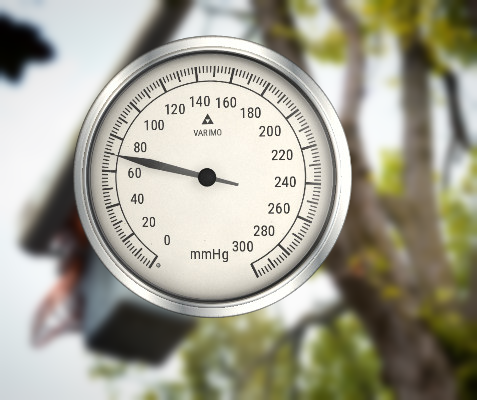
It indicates 70 mmHg
